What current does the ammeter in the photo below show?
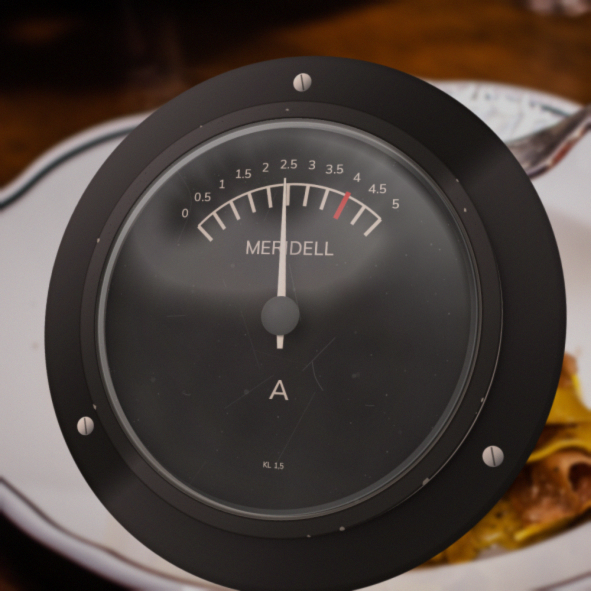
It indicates 2.5 A
